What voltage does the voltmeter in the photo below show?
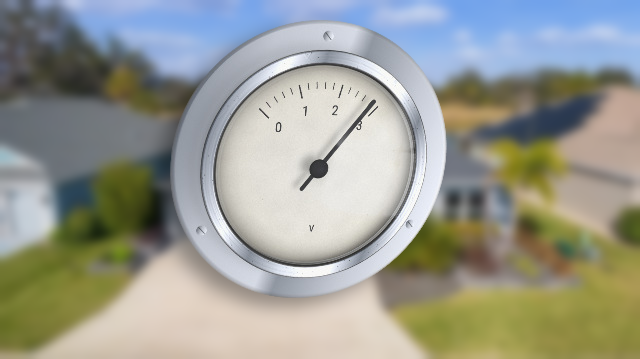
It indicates 2.8 V
